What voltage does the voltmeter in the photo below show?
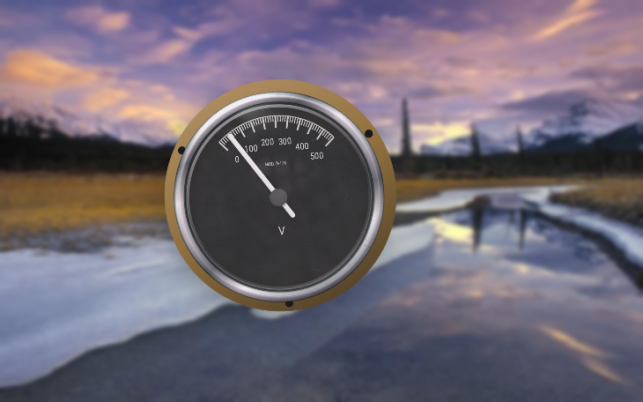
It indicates 50 V
